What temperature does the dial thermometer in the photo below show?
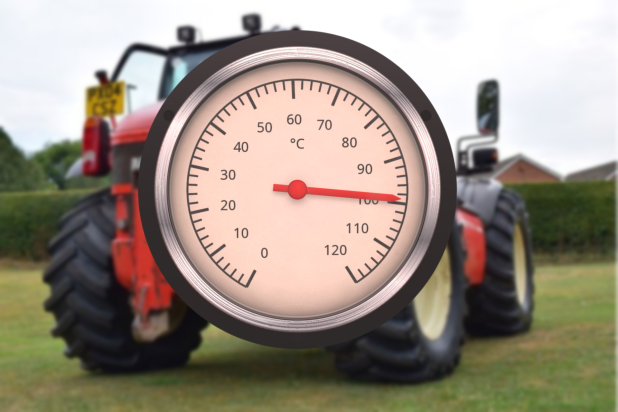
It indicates 99 °C
